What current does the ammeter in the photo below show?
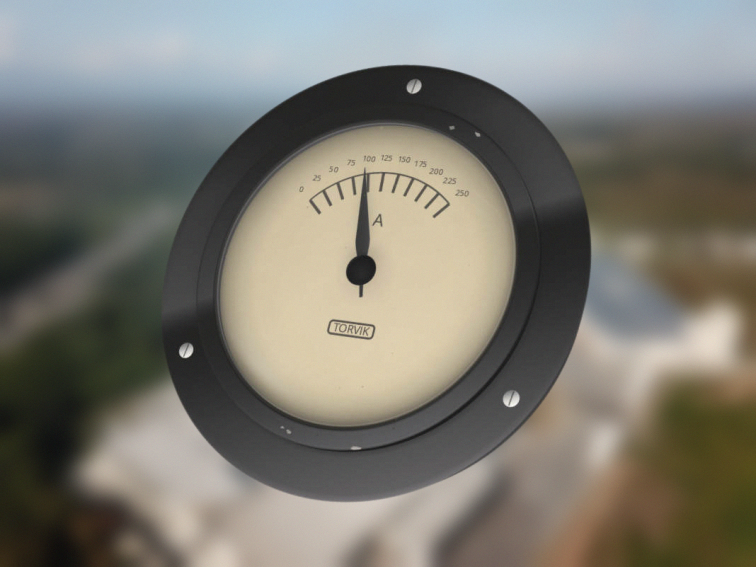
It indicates 100 A
